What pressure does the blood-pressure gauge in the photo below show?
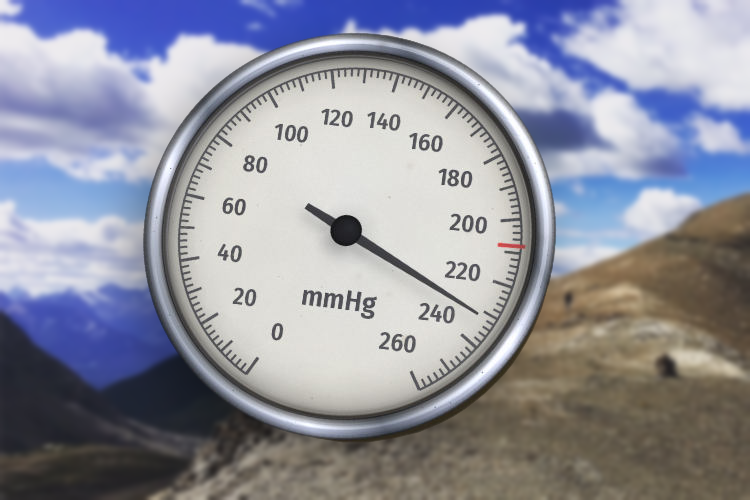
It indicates 232 mmHg
